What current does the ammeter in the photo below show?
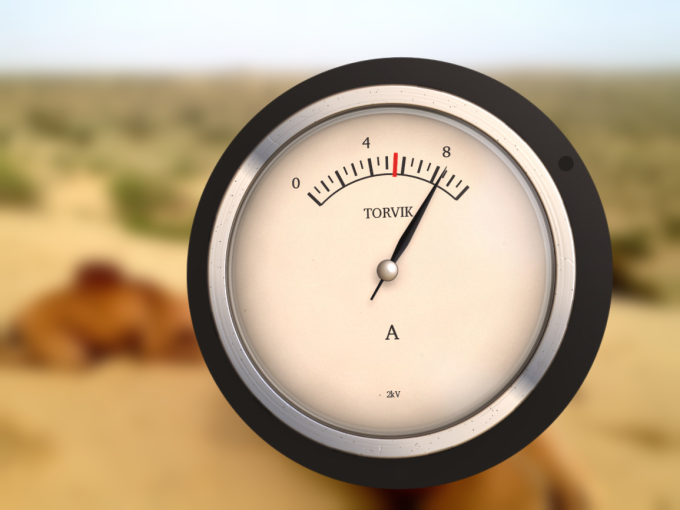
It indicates 8.5 A
